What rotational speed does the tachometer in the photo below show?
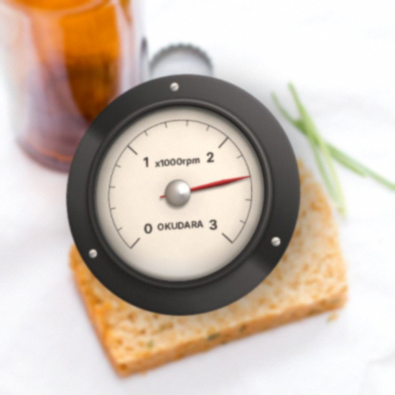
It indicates 2400 rpm
